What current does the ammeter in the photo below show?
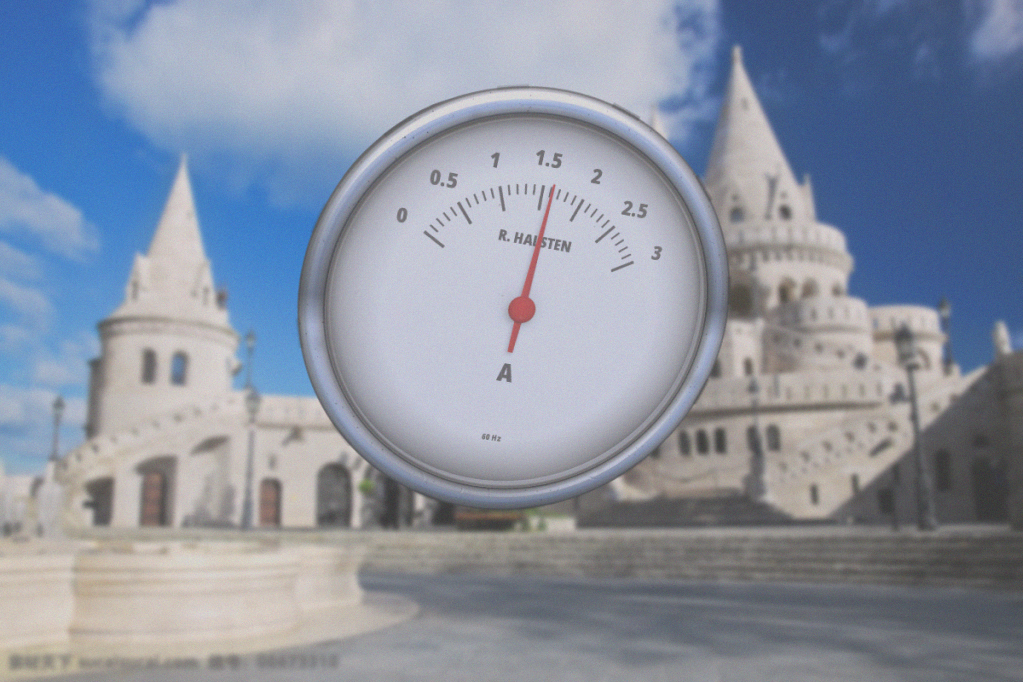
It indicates 1.6 A
